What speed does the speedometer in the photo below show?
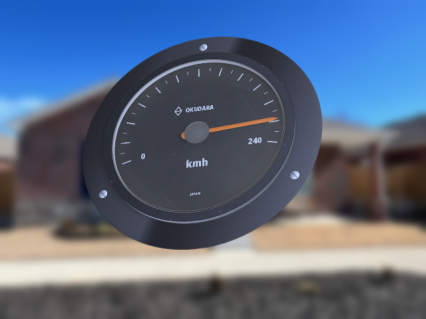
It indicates 220 km/h
